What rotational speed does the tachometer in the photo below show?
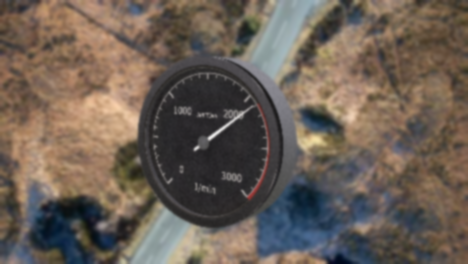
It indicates 2100 rpm
